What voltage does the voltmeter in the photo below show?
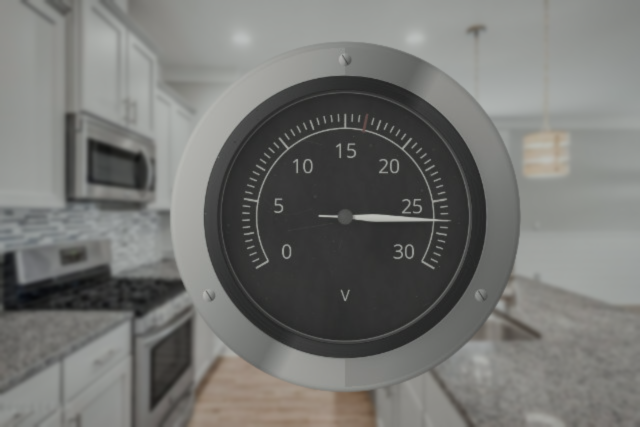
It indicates 26.5 V
